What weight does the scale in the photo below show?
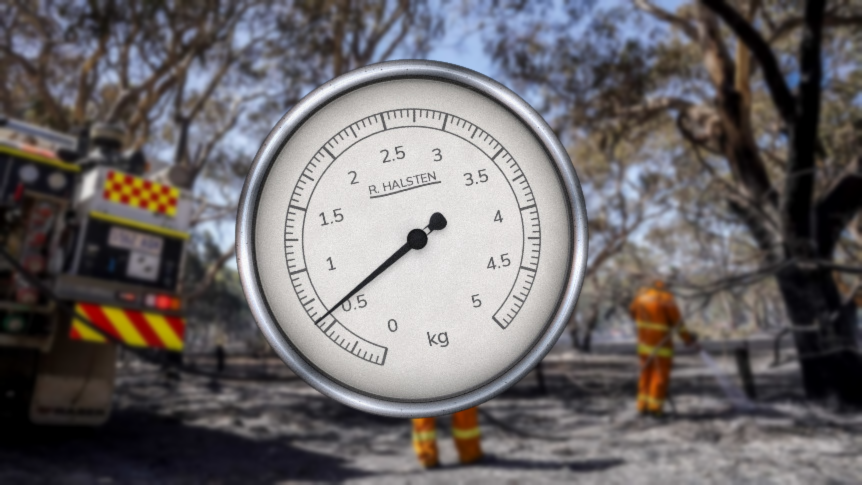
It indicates 0.6 kg
